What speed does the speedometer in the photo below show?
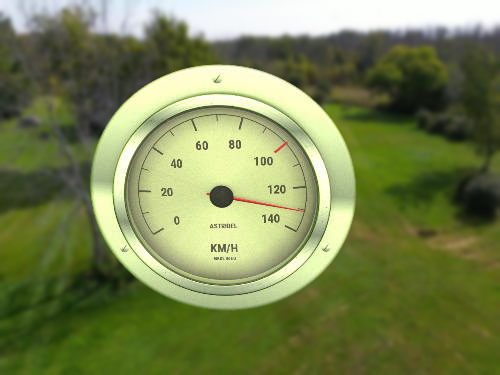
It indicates 130 km/h
